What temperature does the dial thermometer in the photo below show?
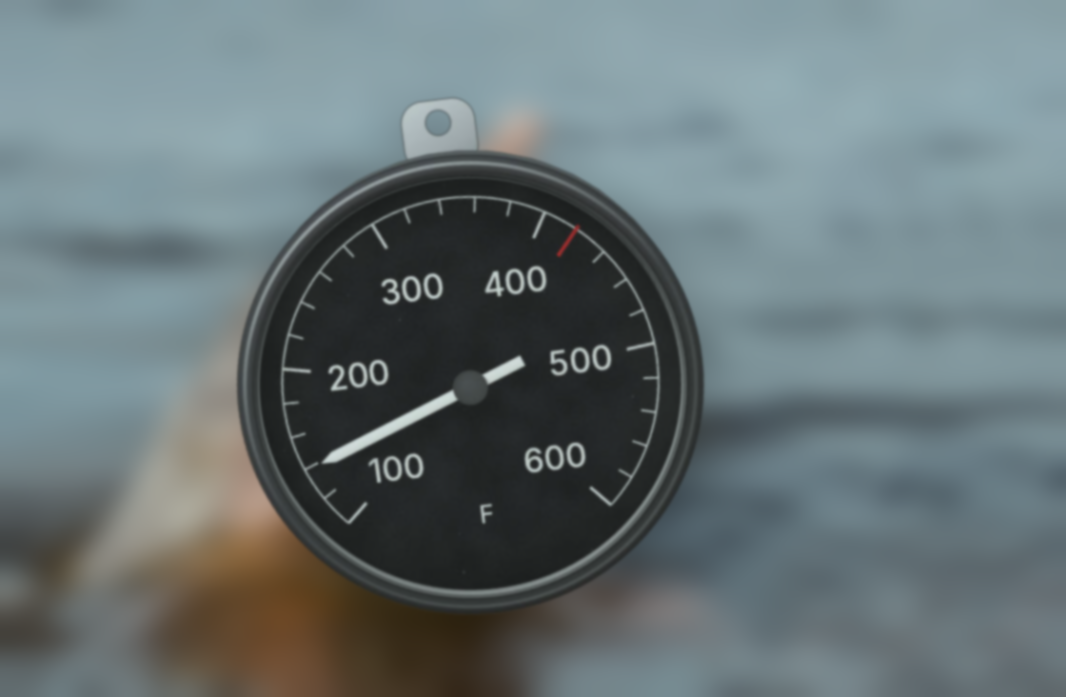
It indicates 140 °F
